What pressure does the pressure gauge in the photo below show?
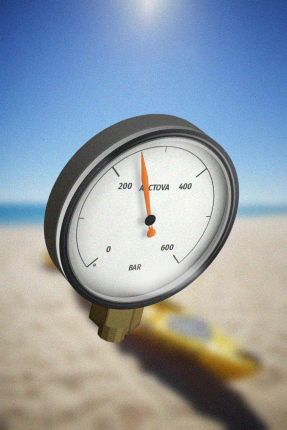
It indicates 250 bar
